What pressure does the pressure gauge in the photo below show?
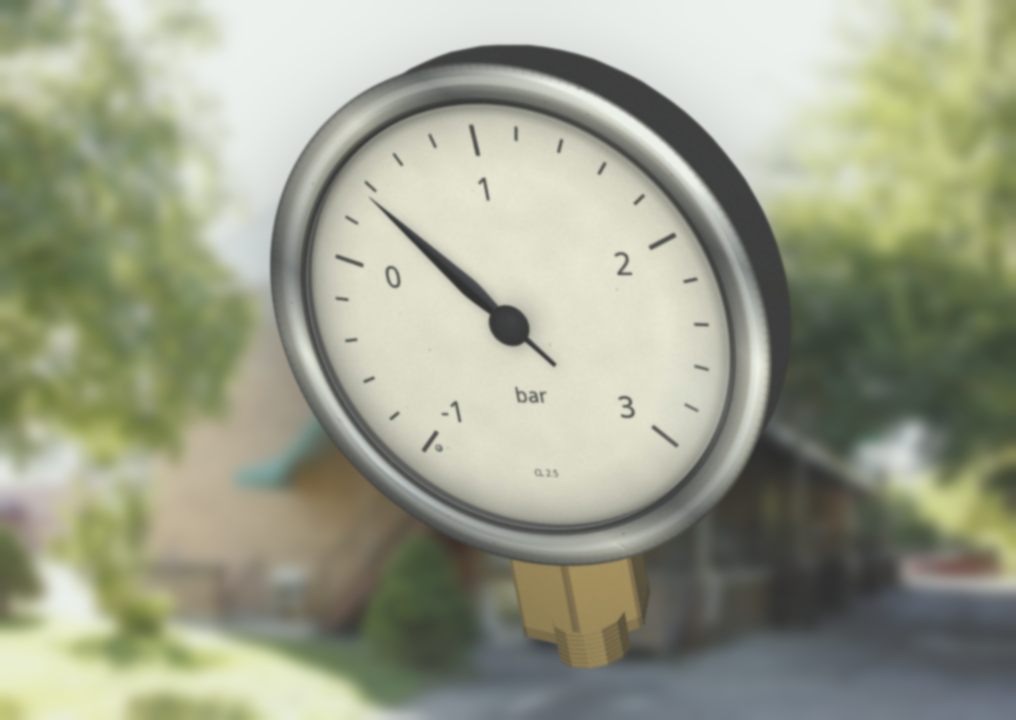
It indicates 0.4 bar
